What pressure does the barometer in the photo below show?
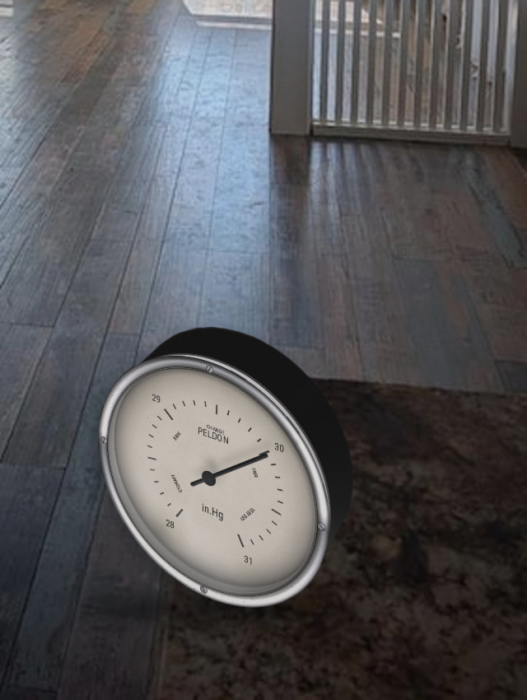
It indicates 30 inHg
